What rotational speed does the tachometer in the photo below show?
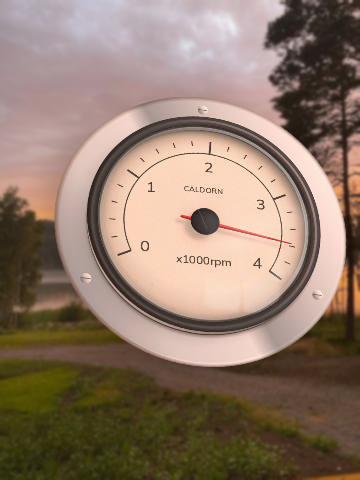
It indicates 3600 rpm
